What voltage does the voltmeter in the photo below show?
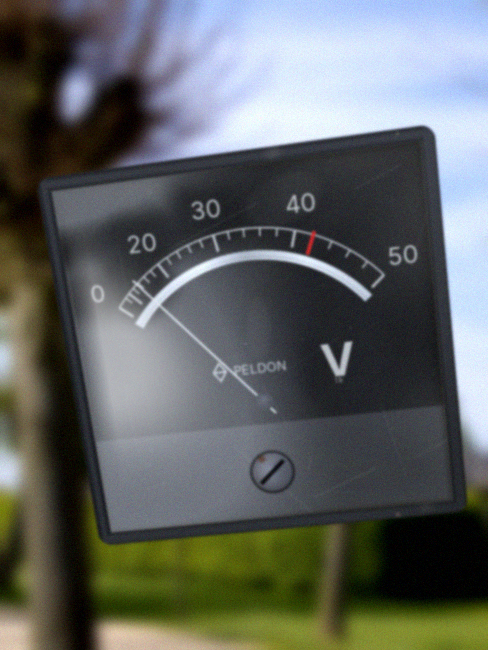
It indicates 14 V
